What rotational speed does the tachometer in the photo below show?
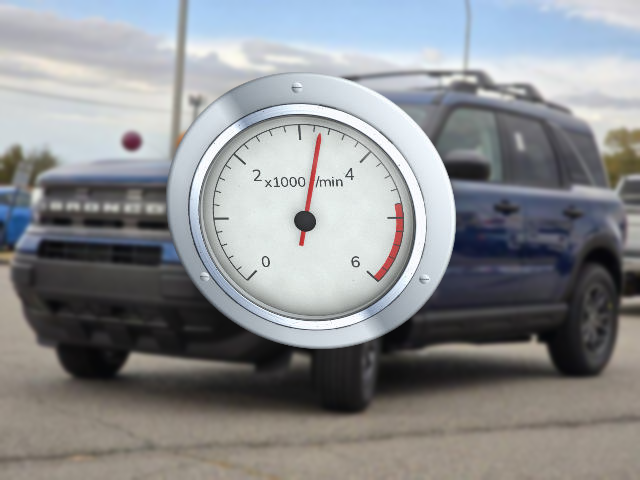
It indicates 3300 rpm
